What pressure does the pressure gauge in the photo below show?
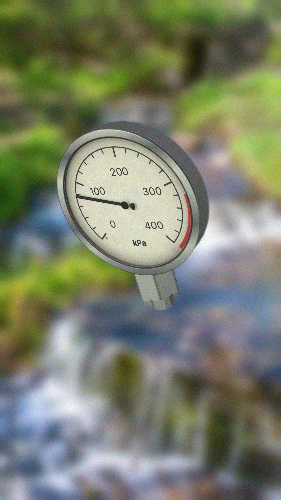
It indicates 80 kPa
